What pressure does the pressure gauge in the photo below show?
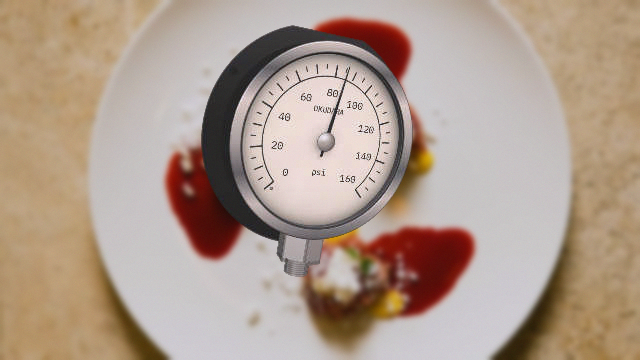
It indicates 85 psi
